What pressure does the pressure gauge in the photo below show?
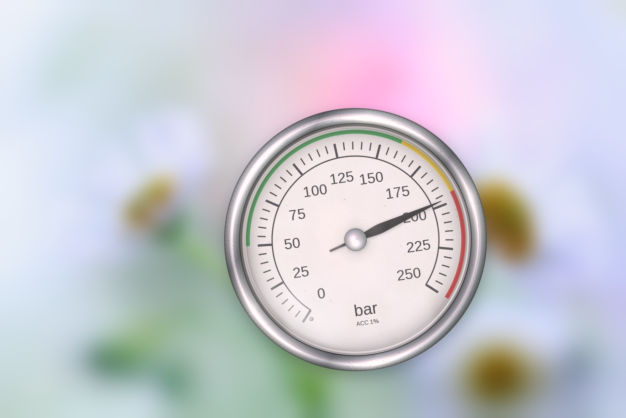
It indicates 197.5 bar
